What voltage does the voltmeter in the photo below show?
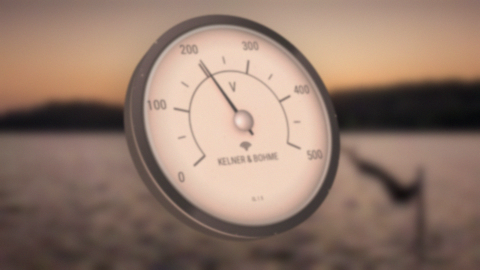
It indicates 200 V
